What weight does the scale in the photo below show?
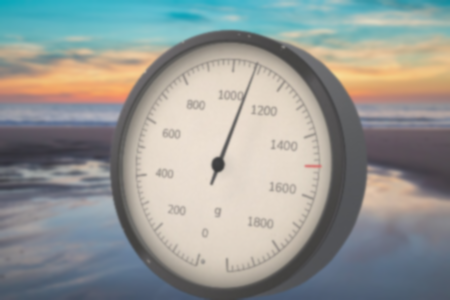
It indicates 1100 g
